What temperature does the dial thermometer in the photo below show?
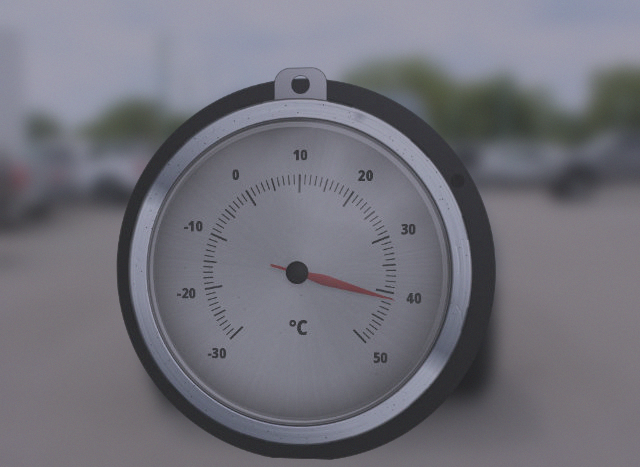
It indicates 41 °C
